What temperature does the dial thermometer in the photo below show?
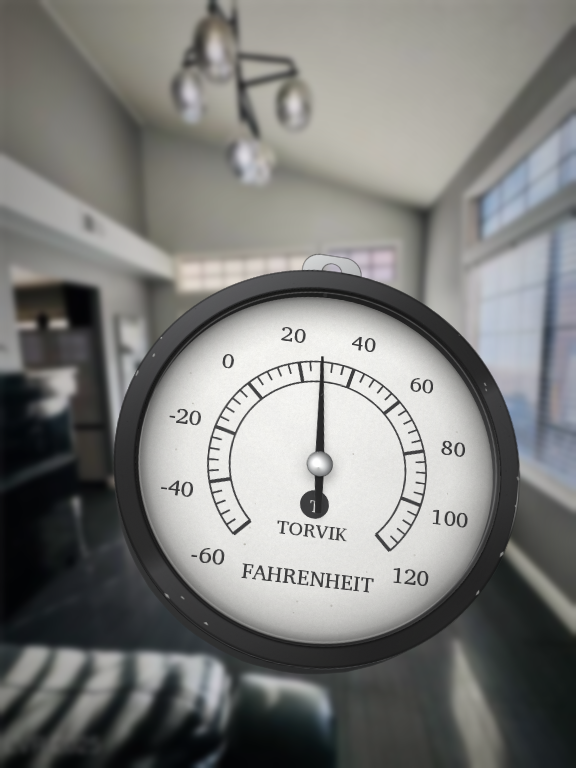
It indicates 28 °F
